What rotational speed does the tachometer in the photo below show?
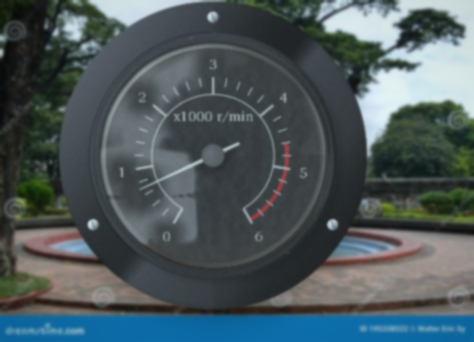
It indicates 700 rpm
